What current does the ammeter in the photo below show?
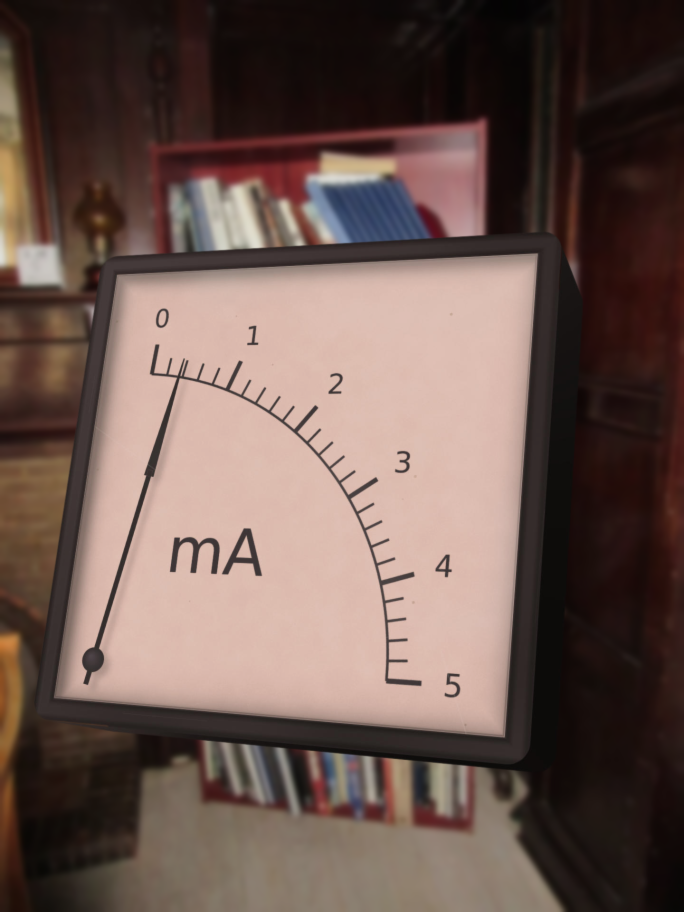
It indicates 0.4 mA
